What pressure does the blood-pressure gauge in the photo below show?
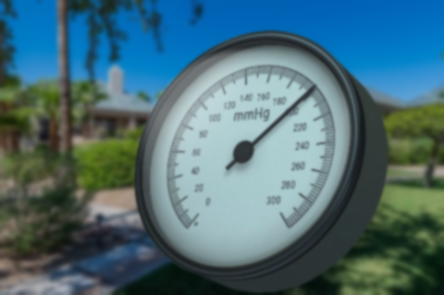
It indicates 200 mmHg
